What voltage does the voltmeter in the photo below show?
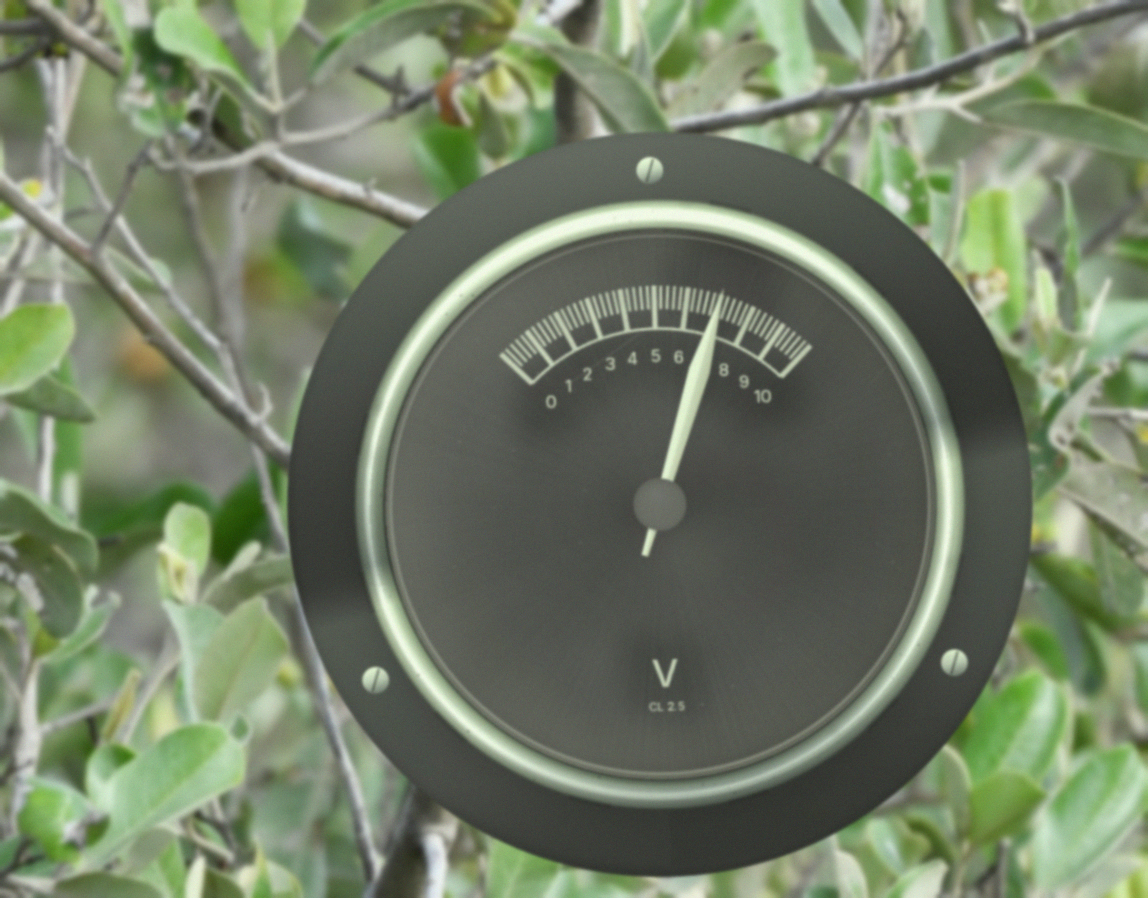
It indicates 7 V
